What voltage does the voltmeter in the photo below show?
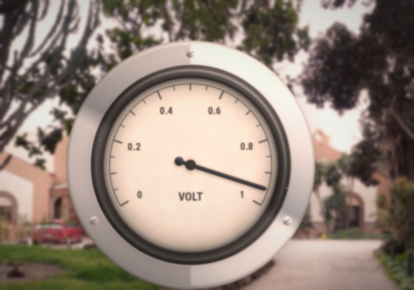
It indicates 0.95 V
